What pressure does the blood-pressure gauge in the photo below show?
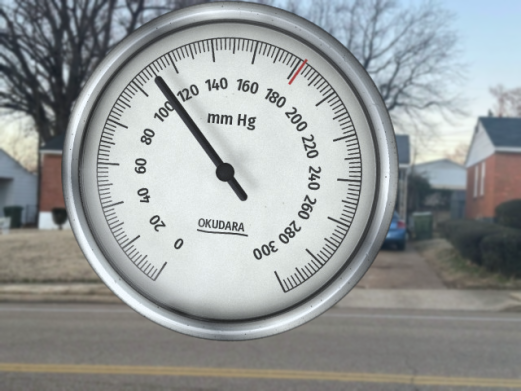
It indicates 110 mmHg
